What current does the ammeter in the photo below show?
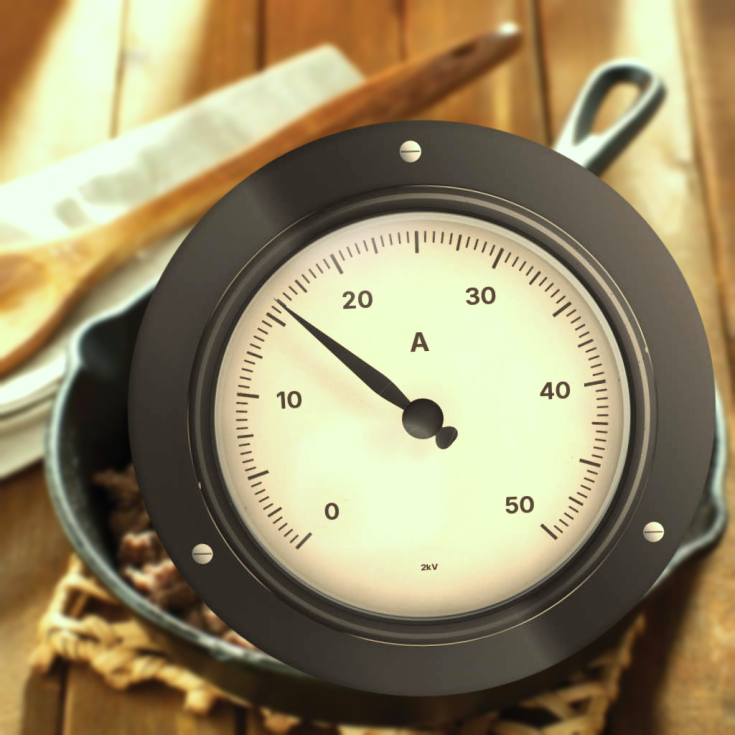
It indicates 16 A
